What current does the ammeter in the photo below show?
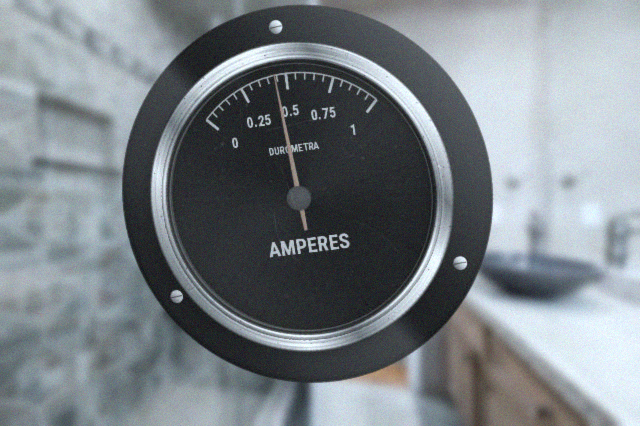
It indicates 0.45 A
